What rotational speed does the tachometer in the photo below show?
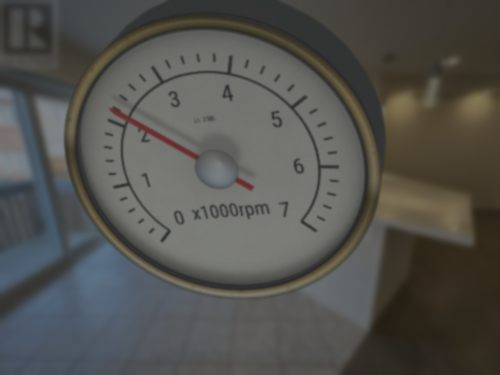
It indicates 2200 rpm
